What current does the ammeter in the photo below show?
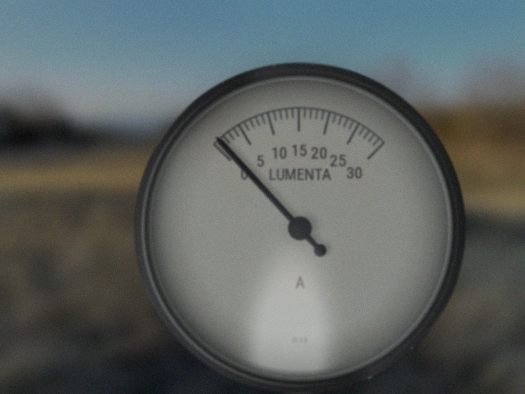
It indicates 1 A
